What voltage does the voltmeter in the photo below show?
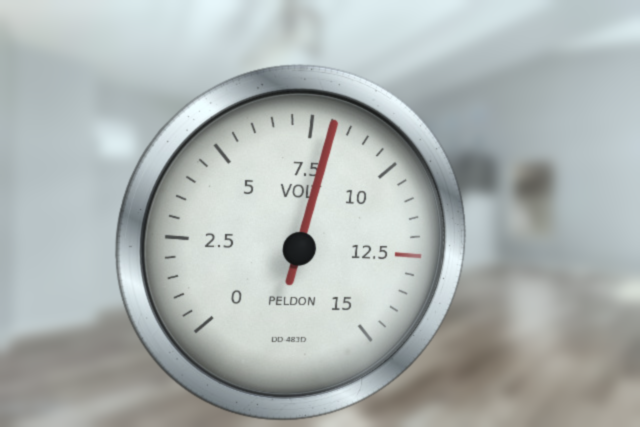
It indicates 8 V
